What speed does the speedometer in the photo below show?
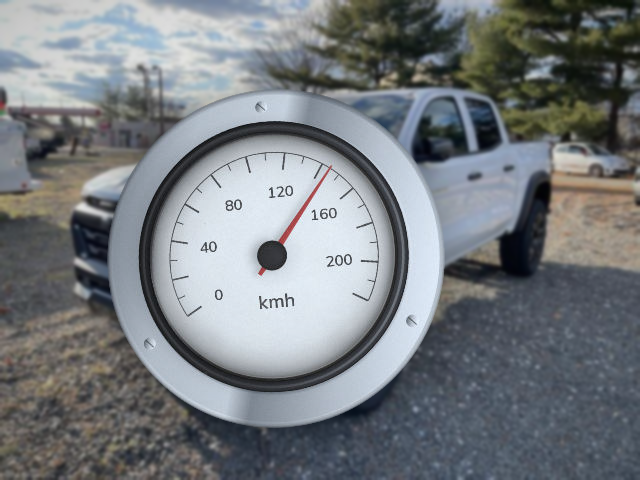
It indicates 145 km/h
